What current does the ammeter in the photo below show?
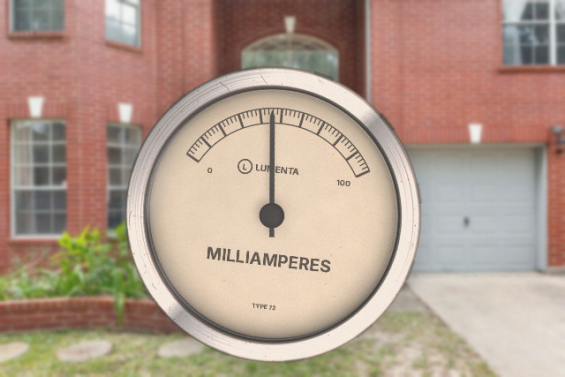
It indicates 46 mA
